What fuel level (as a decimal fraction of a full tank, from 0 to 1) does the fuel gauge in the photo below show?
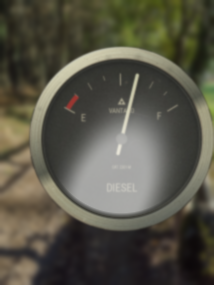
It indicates 0.625
